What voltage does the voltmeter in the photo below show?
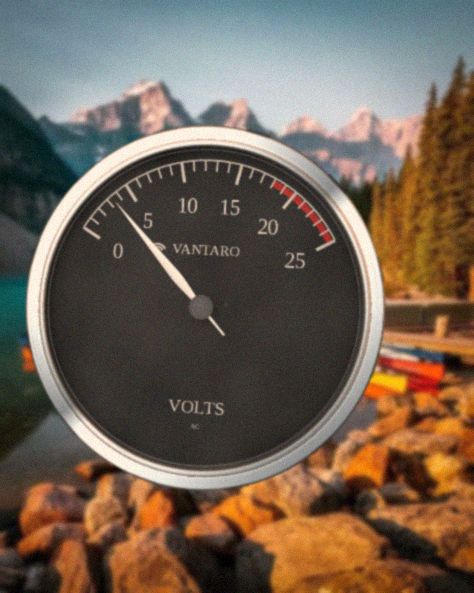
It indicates 3.5 V
